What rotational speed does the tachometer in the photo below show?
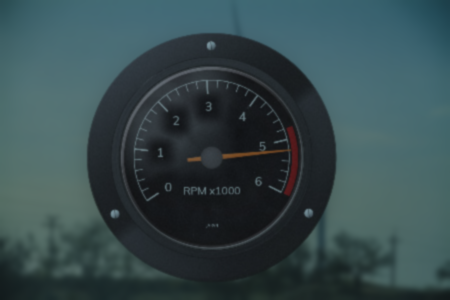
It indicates 5200 rpm
